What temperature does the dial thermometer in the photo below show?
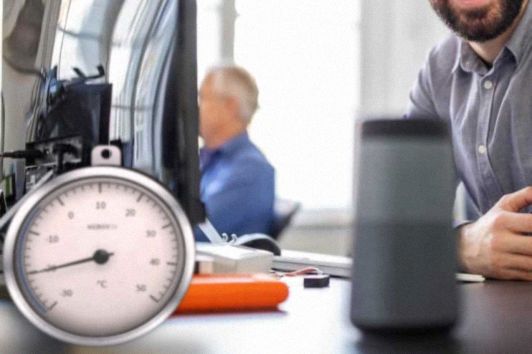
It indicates -20 °C
